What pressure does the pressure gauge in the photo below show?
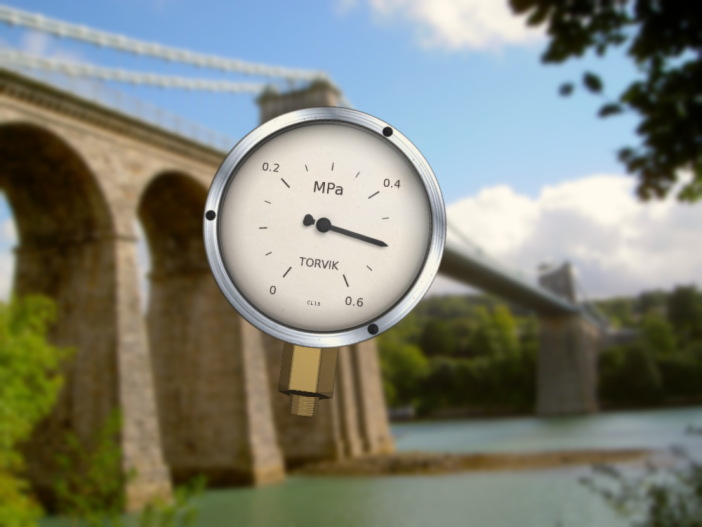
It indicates 0.5 MPa
